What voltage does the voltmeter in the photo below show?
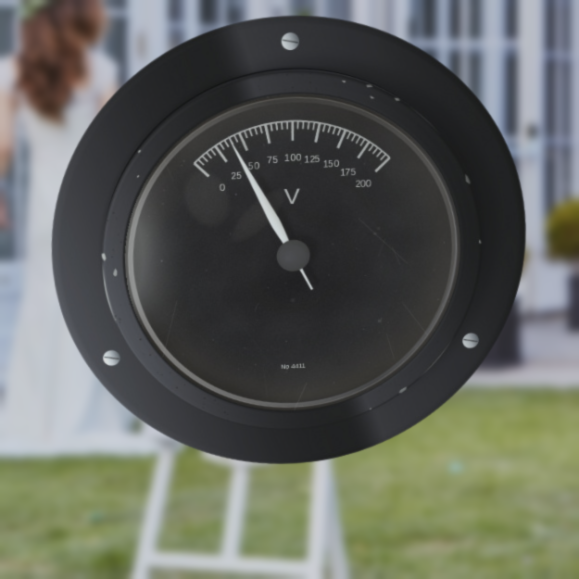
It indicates 40 V
